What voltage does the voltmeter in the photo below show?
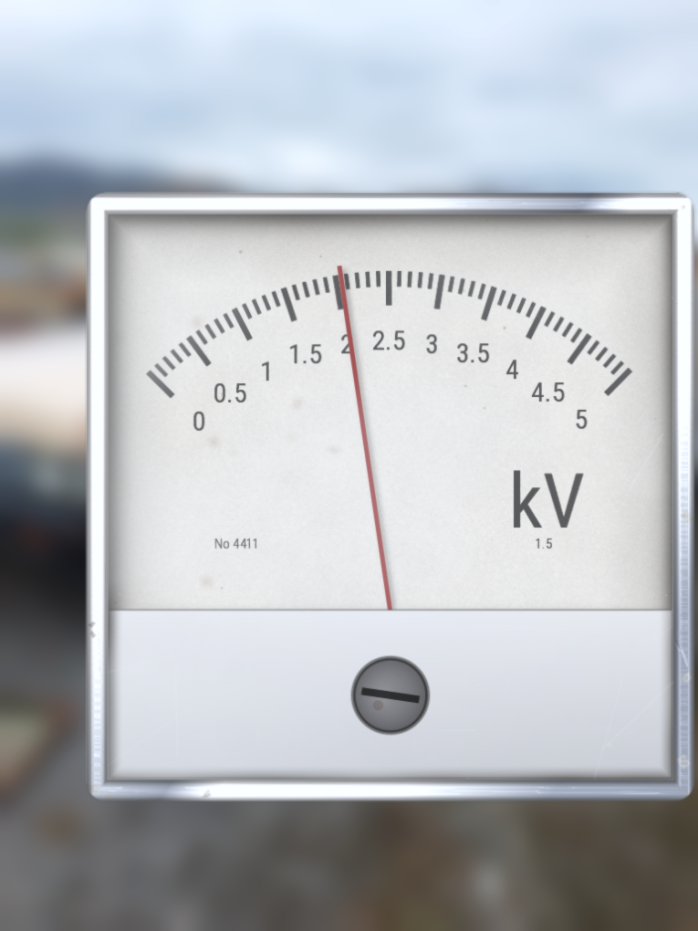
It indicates 2.05 kV
